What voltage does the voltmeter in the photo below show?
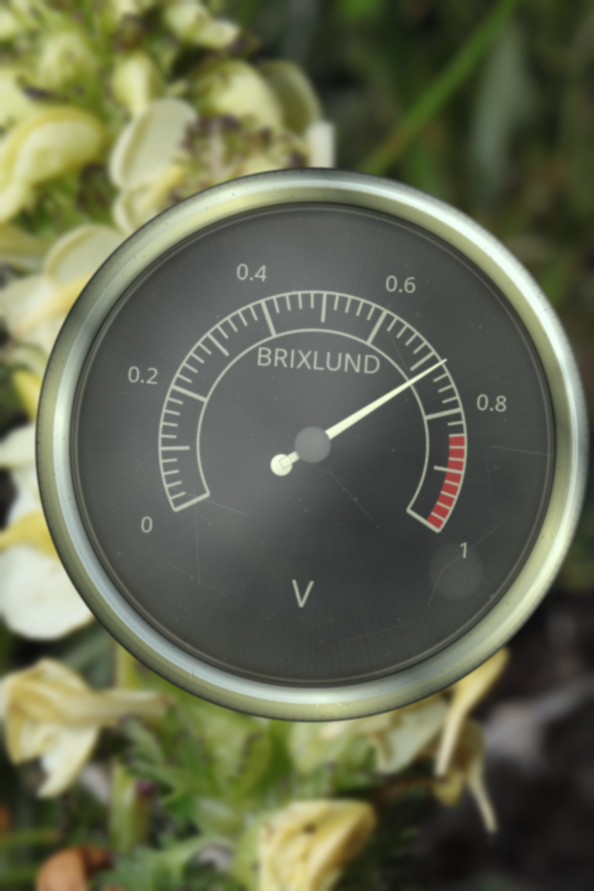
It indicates 0.72 V
